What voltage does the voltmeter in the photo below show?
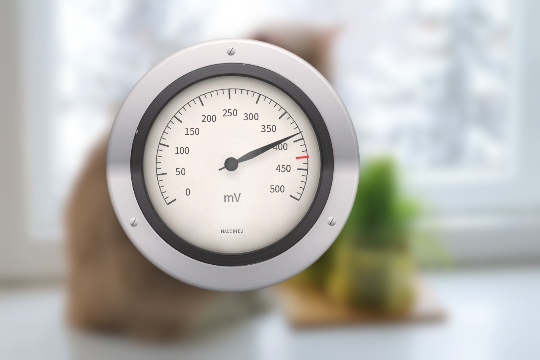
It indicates 390 mV
